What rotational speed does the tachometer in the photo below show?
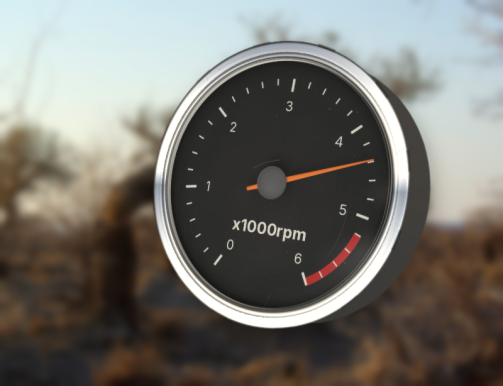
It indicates 4400 rpm
